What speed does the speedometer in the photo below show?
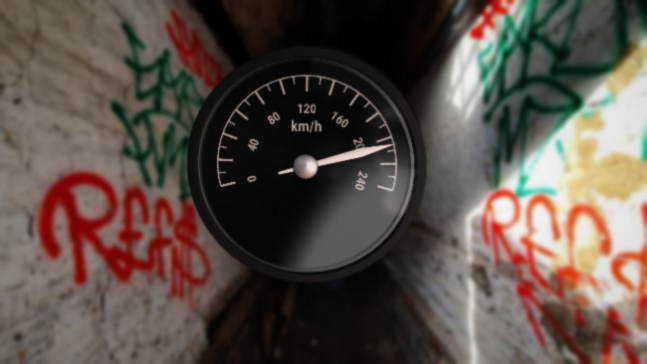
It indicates 205 km/h
